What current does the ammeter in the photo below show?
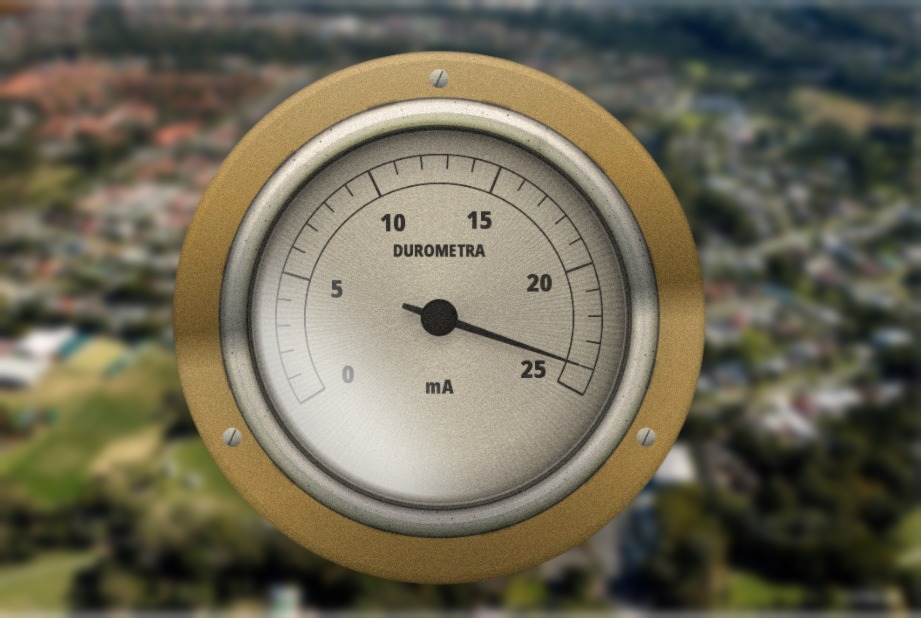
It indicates 24 mA
